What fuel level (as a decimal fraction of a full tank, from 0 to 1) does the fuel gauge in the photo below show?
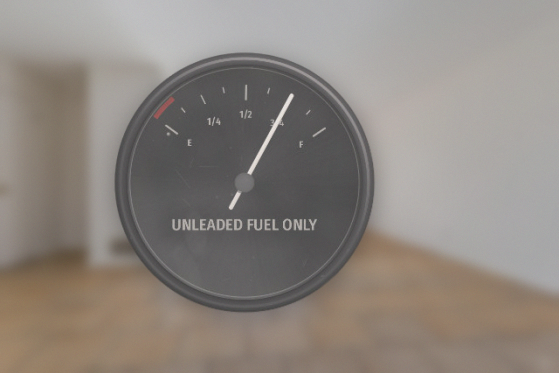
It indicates 0.75
